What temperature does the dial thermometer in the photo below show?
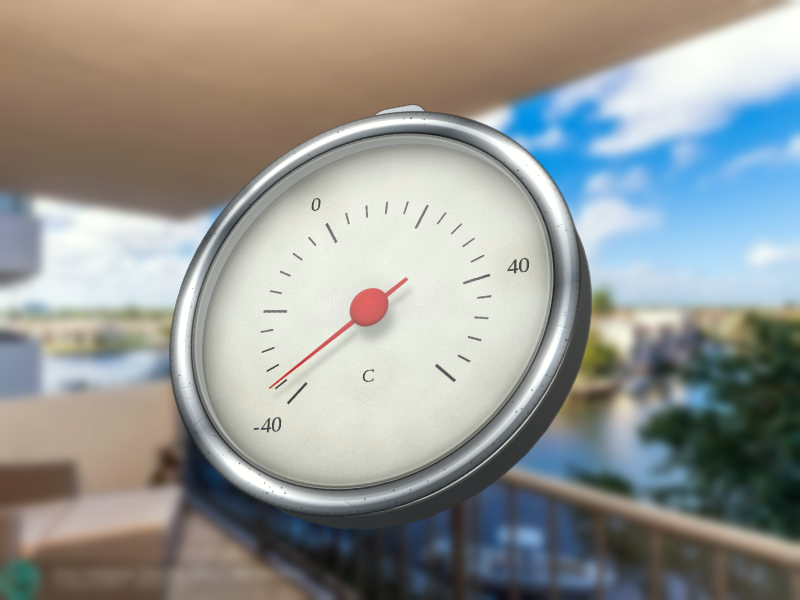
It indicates -36 °C
